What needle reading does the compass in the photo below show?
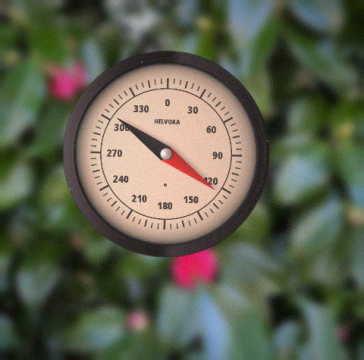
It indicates 125 °
